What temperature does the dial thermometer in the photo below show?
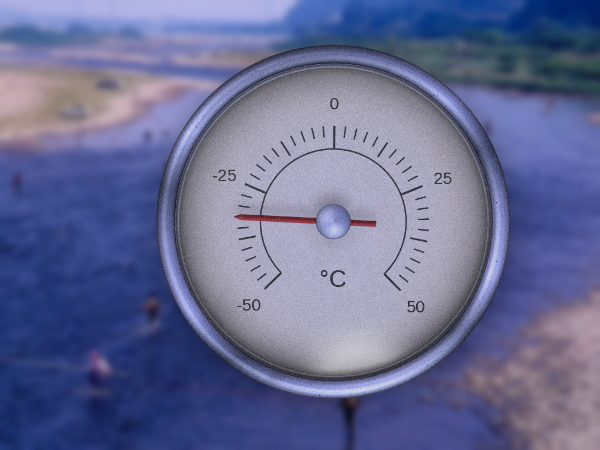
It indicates -32.5 °C
